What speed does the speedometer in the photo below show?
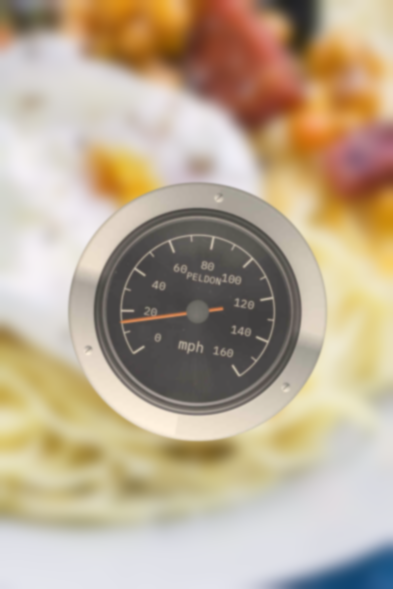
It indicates 15 mph
